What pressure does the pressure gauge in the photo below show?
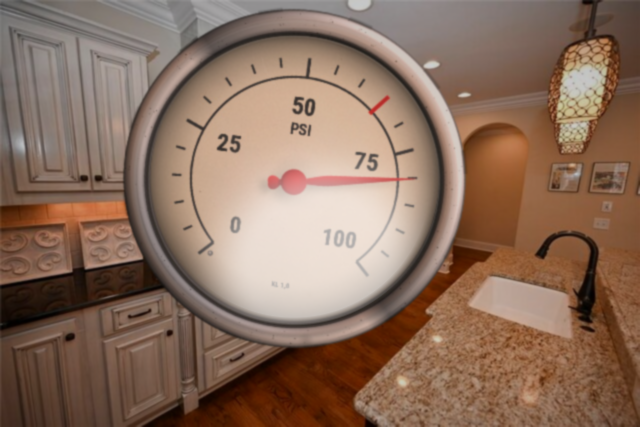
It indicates 80 psi
